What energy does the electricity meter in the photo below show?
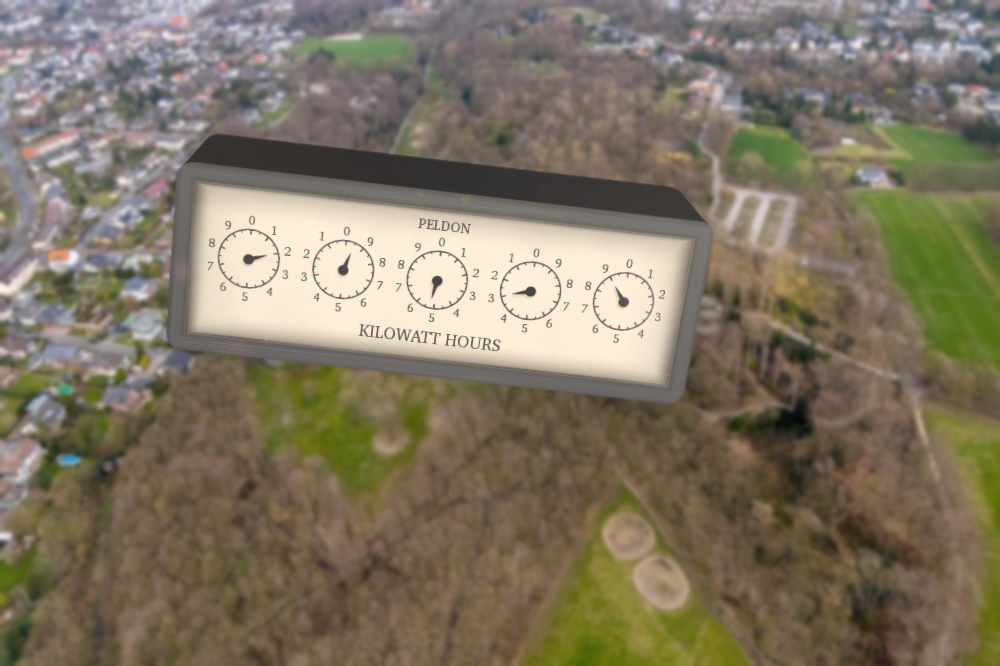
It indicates 19529 kWh
